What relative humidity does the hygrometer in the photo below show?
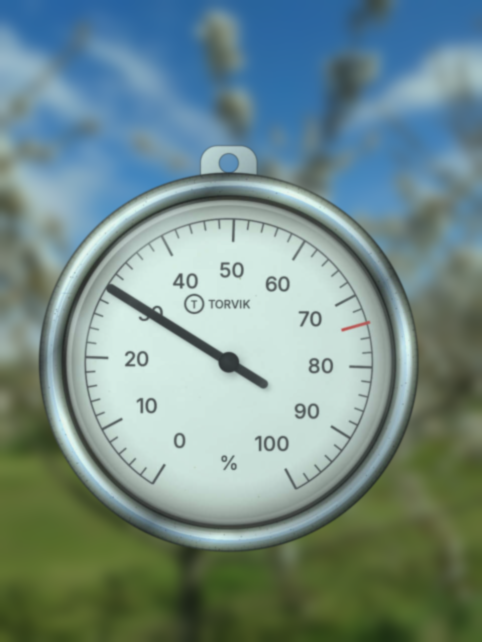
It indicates 30 %
